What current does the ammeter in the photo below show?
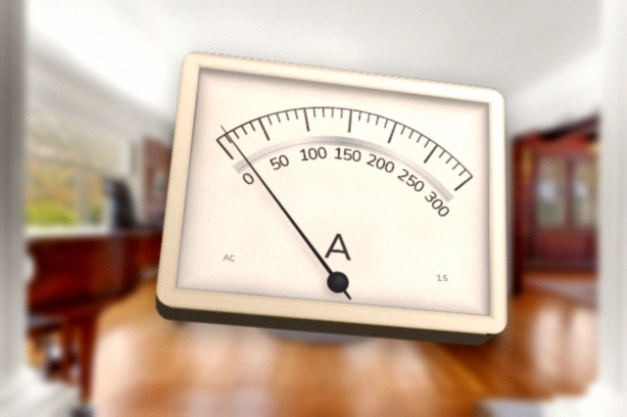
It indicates 10 A
